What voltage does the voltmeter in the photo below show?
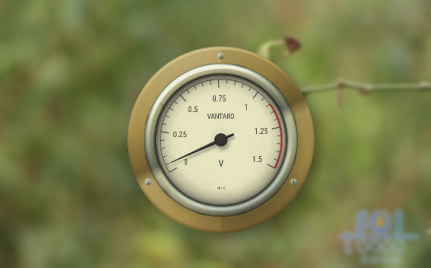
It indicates 0.05 V
